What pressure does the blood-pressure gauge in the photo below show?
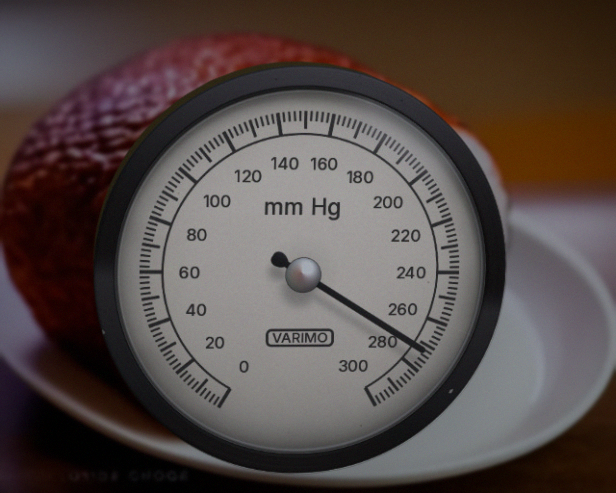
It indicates 272 mmHg
